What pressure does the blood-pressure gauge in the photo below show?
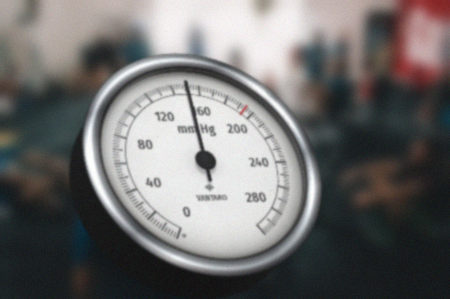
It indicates 150 mmHg
